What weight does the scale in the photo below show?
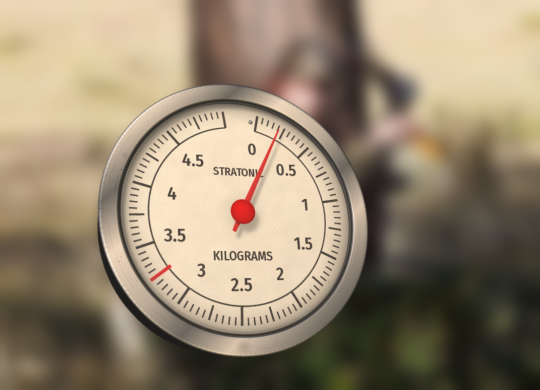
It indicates 0.2 kg
